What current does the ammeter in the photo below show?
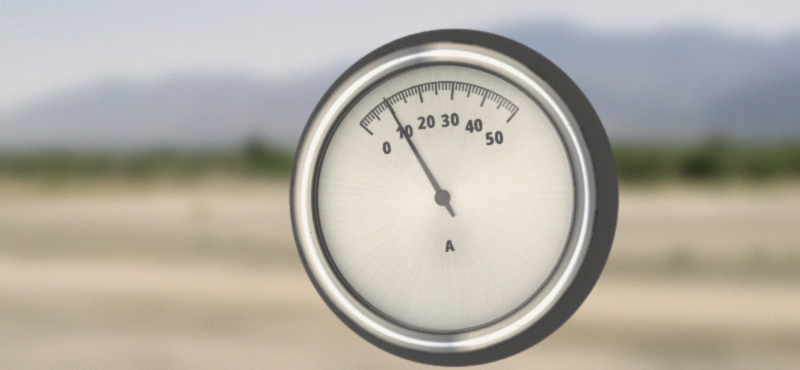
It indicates 10 A
